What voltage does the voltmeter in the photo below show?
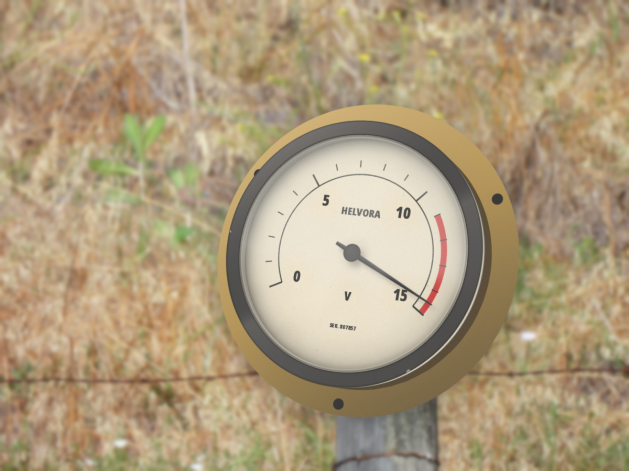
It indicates 14.5 V
